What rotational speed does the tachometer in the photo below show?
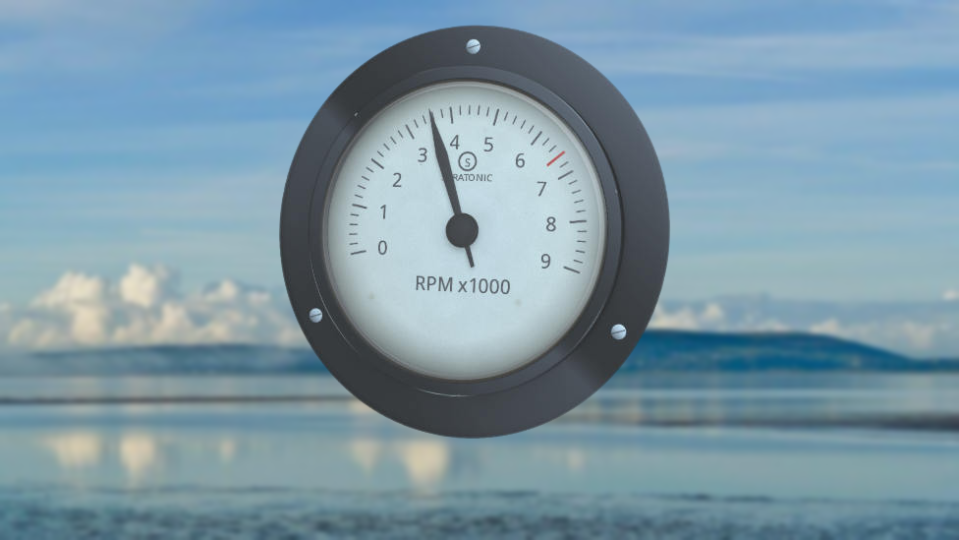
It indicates 3600 rpm
